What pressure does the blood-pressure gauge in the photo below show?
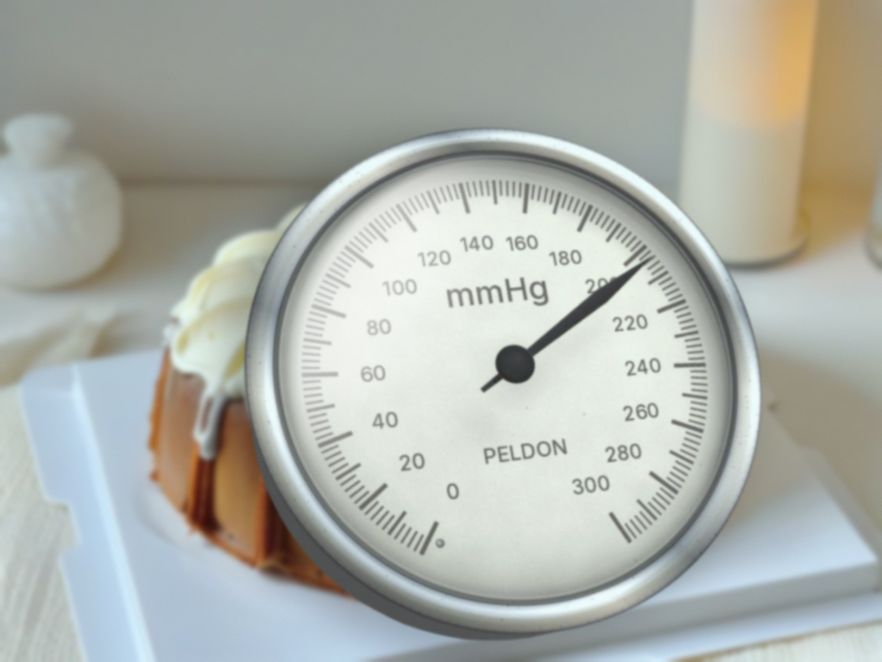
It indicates 204 mmHg
